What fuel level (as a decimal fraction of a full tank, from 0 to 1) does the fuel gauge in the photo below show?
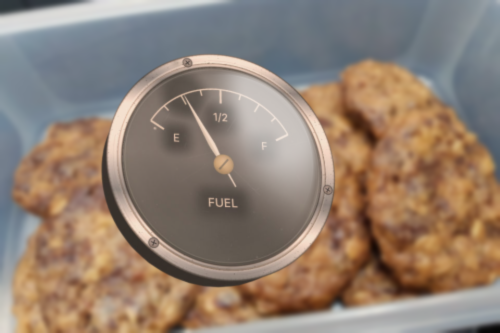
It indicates 0.25
